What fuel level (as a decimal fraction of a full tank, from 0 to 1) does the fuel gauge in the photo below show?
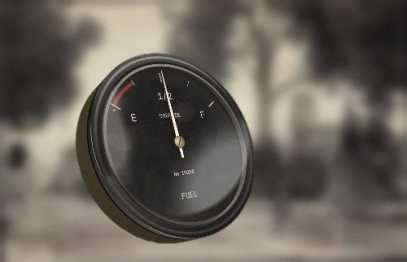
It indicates 0.5
